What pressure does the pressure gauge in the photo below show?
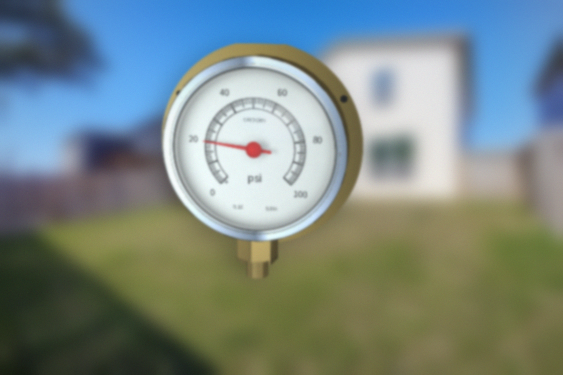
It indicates 20 psi
